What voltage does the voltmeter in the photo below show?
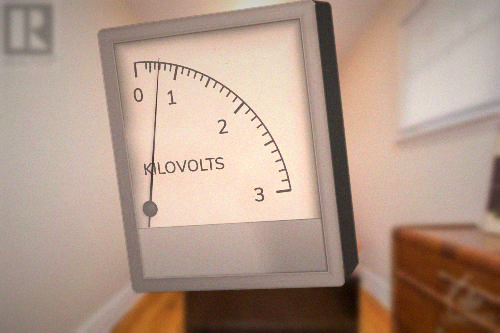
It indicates 0.7 kV
